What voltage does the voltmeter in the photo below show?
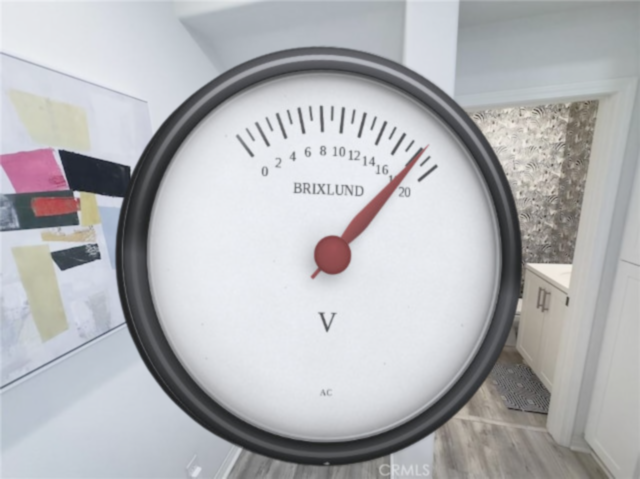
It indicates 18 V
